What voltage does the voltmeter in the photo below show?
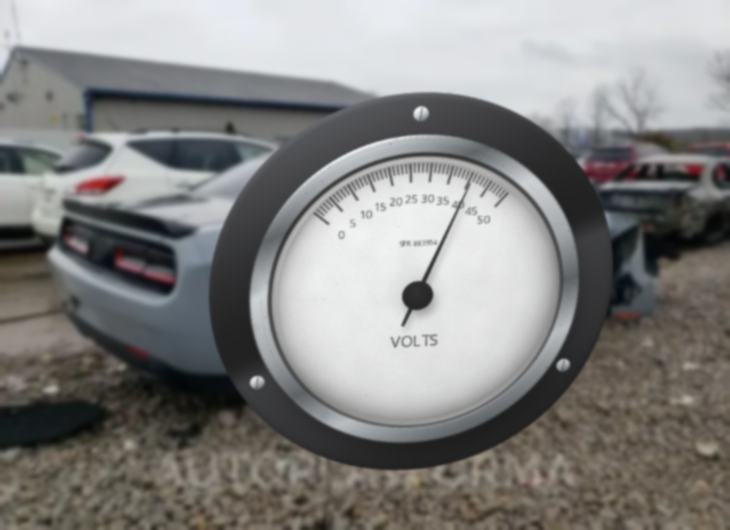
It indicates 40 V
